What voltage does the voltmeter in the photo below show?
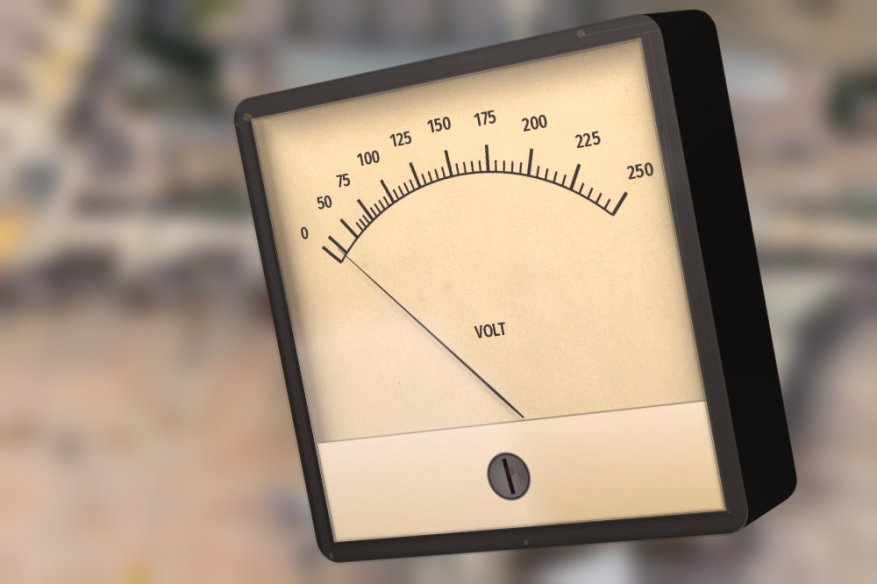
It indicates 25 V
